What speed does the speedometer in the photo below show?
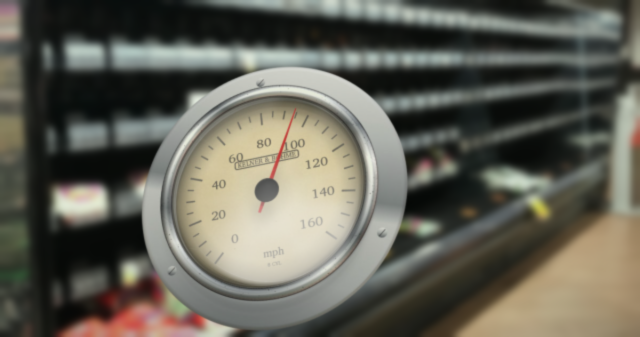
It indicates 95 mph
